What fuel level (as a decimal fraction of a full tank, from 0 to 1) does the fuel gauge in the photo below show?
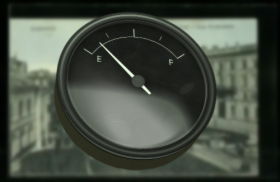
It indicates 0.125
